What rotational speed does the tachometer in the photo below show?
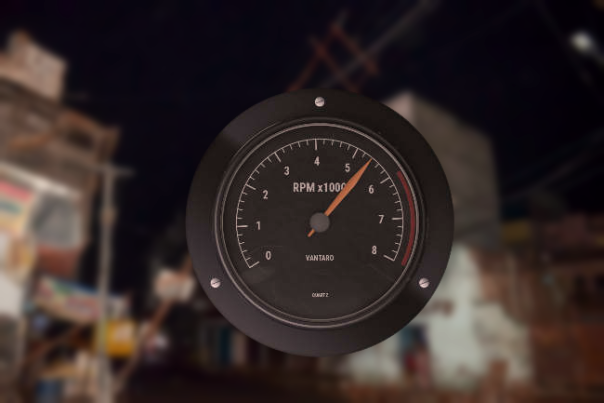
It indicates 5400 rpm
